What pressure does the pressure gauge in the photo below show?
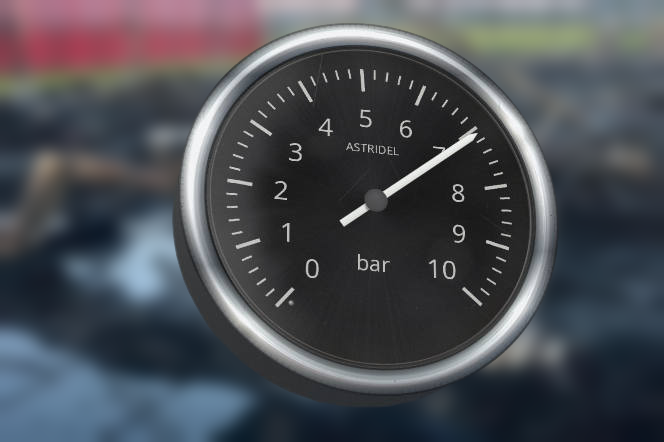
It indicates 7.1 bar
